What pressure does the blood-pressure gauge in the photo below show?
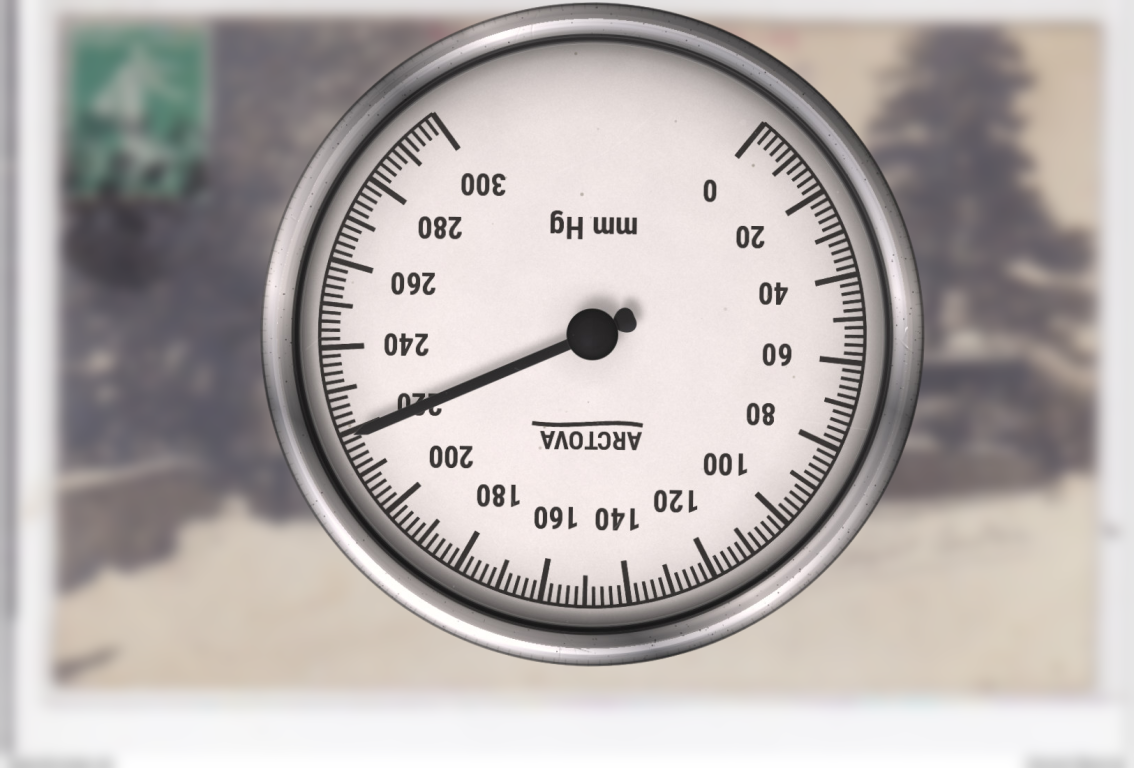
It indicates 219 mmHg
